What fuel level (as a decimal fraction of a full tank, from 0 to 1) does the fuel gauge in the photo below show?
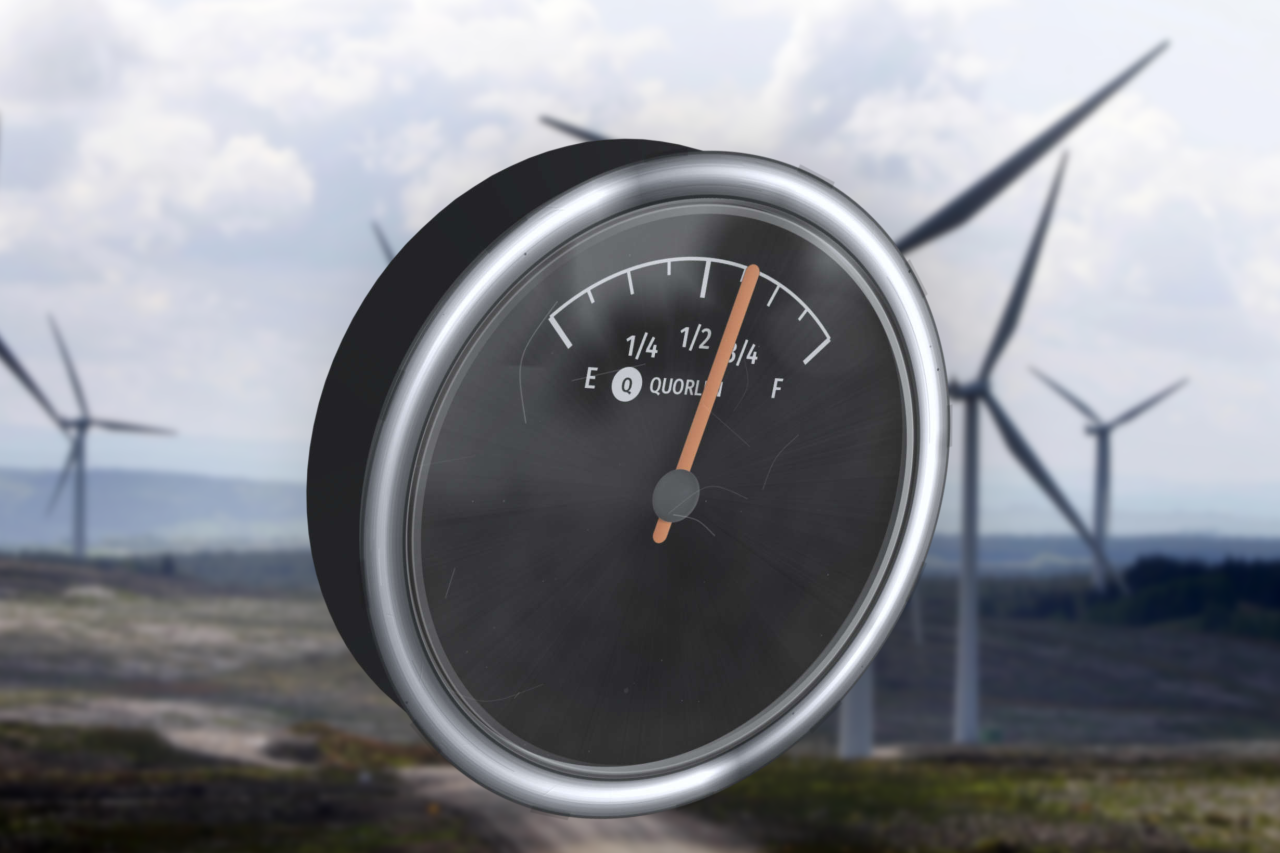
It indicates 0.625
